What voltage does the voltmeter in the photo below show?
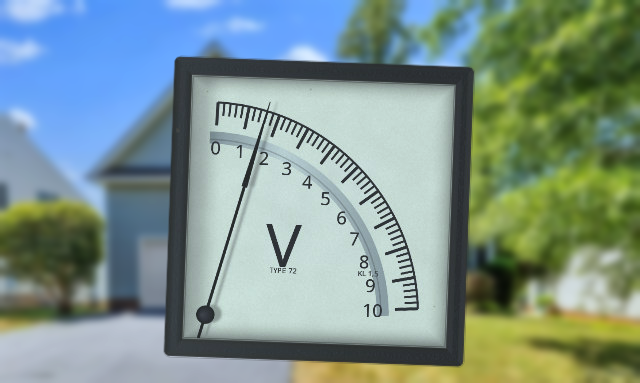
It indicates 1.6 V
